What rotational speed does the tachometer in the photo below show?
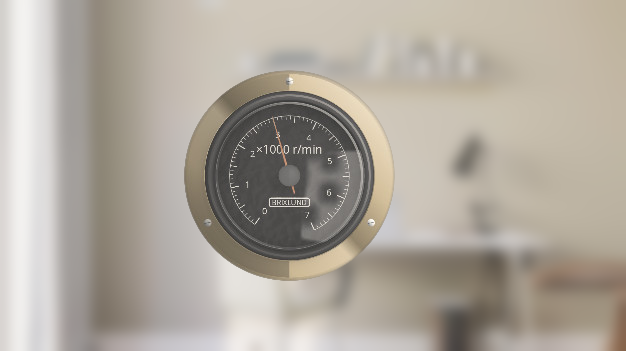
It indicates 3000 rpm
